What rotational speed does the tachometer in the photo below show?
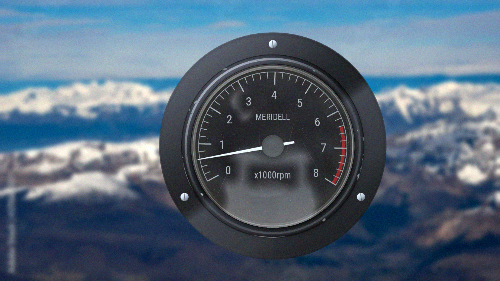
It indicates 600 rpm
